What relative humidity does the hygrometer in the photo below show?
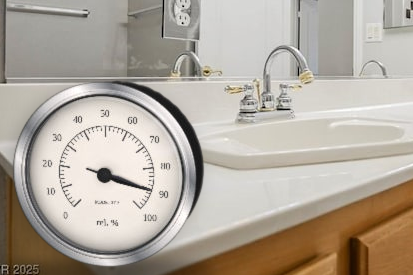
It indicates 90 %
